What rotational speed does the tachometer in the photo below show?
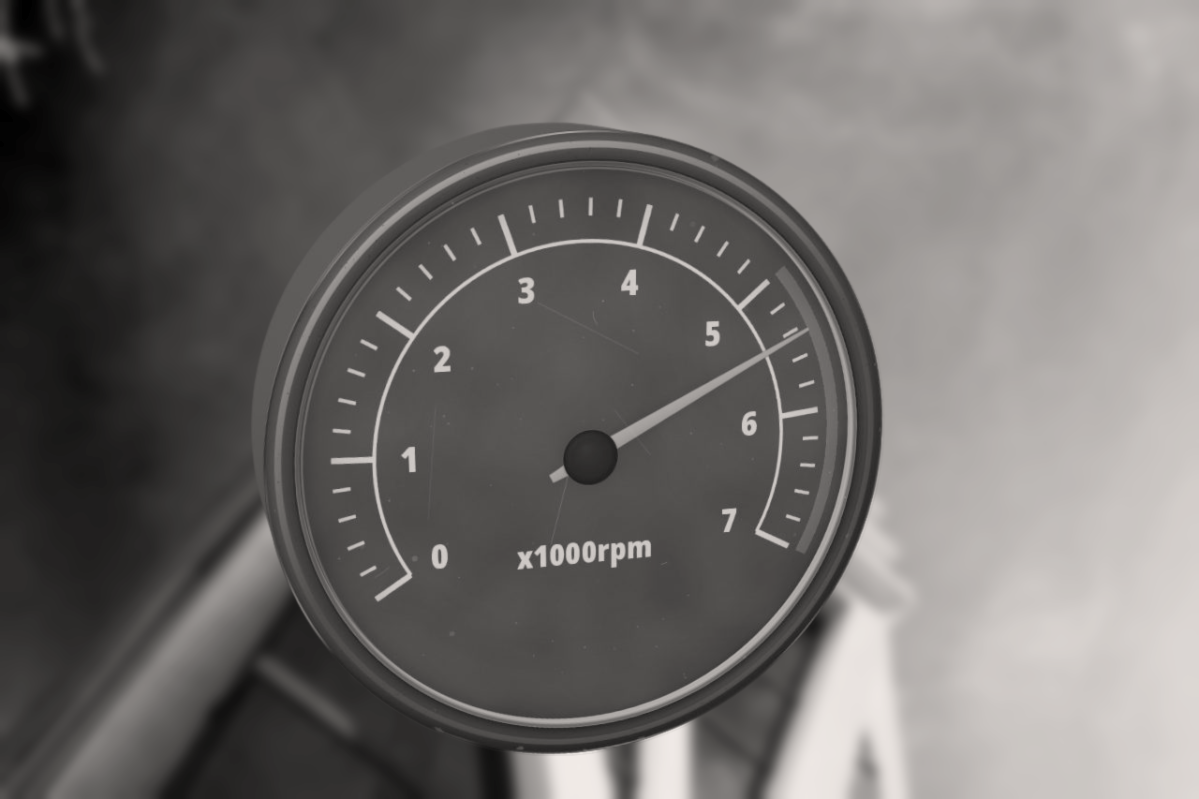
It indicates 5400 rpm
